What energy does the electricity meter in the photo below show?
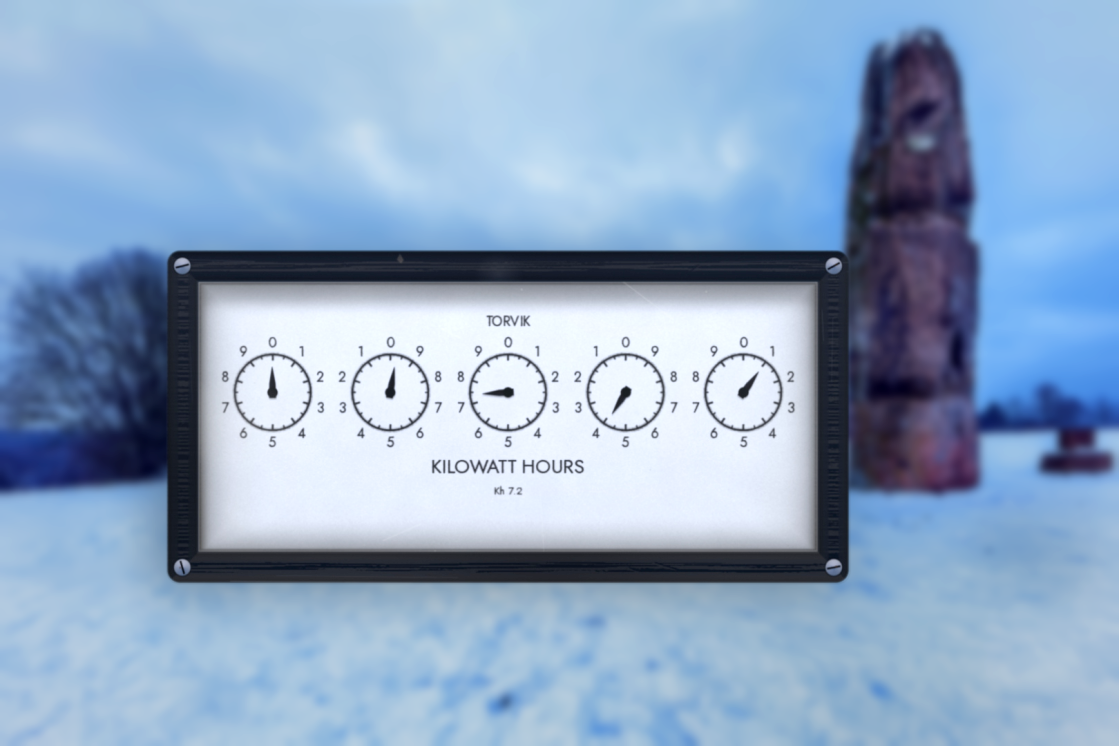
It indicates 99741 kWh
